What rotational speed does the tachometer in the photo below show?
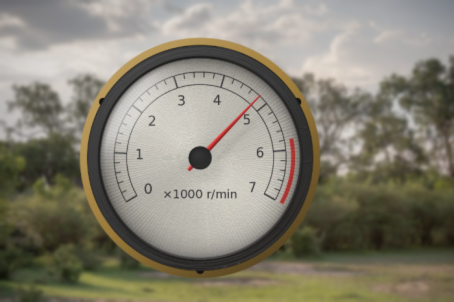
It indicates 4800 rpm
